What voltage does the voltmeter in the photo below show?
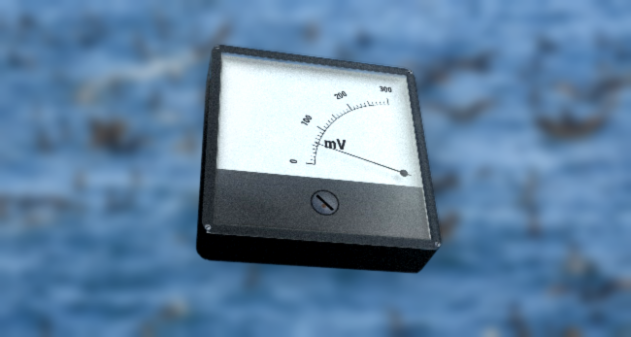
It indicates 50 mV
